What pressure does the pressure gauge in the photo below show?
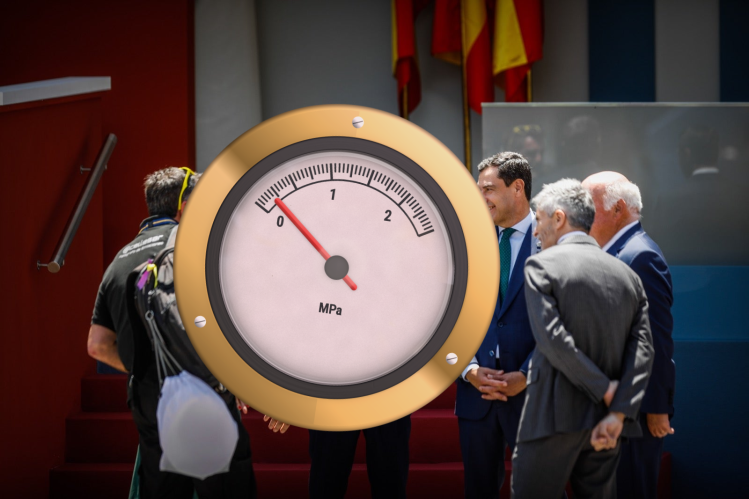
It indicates 0.2 MPa
